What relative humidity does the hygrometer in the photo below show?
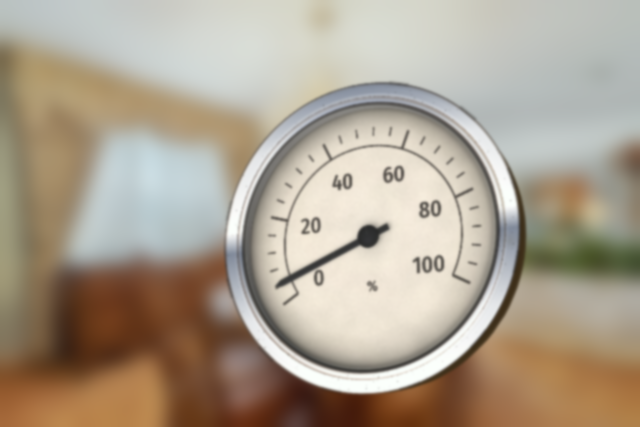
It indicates 4 %
